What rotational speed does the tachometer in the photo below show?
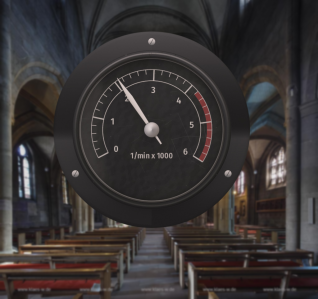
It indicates 2100 rpm
